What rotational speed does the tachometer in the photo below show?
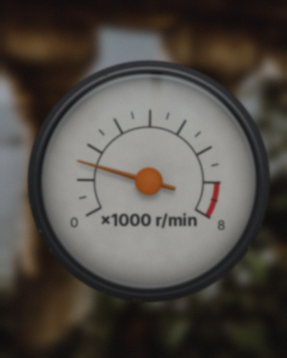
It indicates 1500 rpm
